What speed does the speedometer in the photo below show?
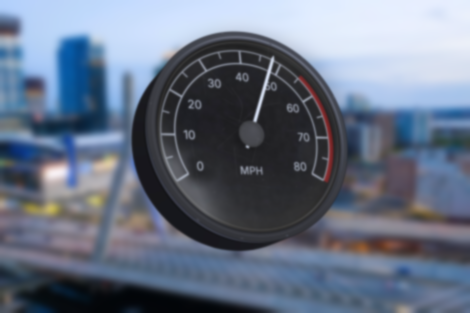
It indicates 47.5 mph
